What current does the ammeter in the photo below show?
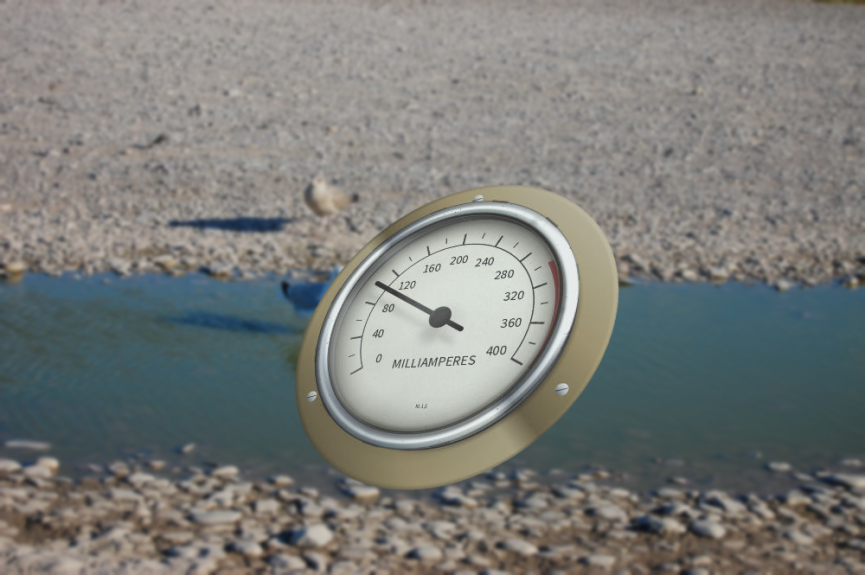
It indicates 100 mA
